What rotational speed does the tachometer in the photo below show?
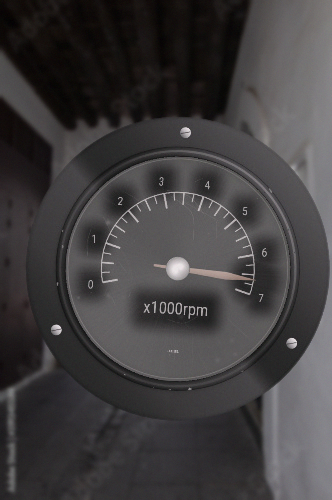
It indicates 6625 rpm
